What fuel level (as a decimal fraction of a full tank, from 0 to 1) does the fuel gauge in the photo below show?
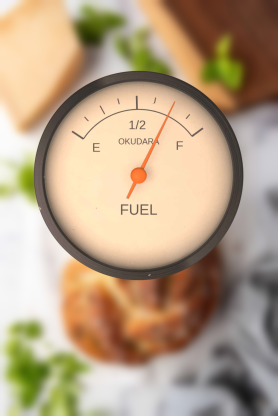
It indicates 0.75
